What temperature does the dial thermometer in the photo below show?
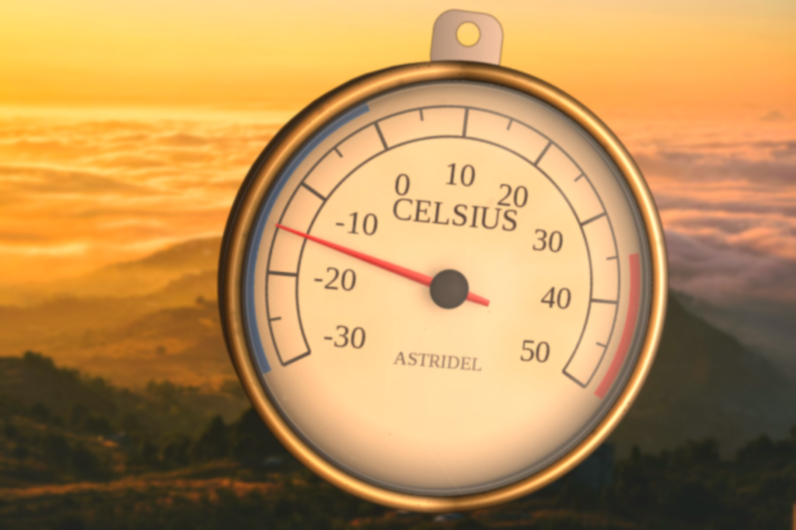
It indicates -15 °C
